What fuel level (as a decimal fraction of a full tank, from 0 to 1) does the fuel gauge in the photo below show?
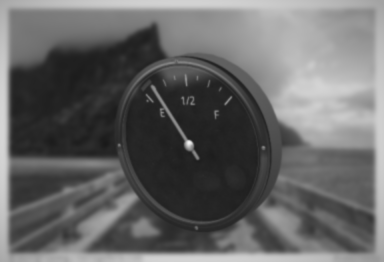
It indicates 0.125
